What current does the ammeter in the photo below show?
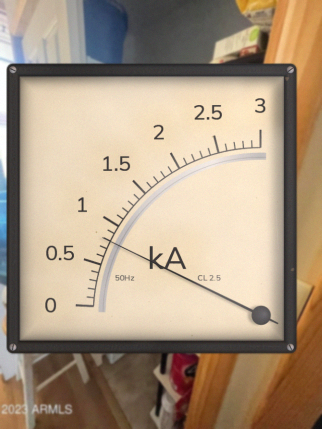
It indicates 0.8 kA
